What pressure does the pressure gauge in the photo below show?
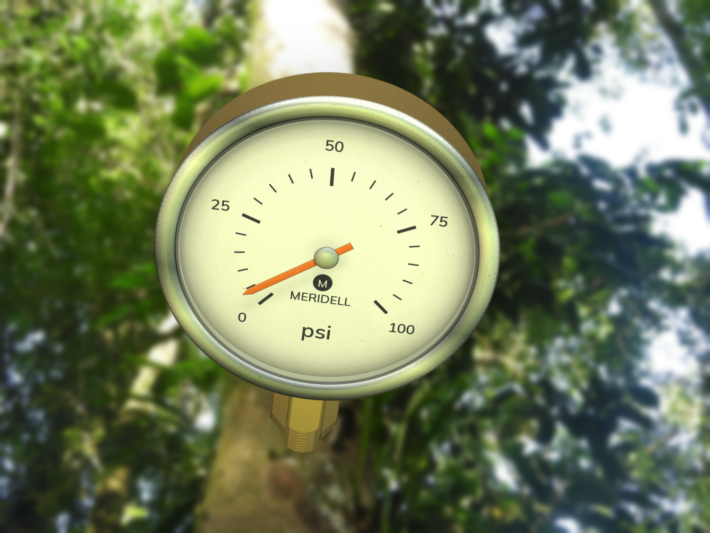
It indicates 5 psi
